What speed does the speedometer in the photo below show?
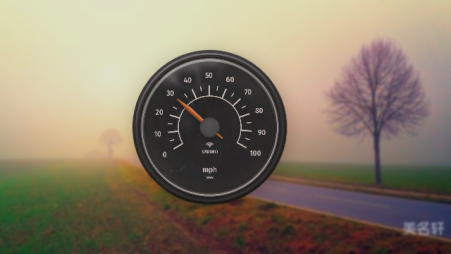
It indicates 30 mph
